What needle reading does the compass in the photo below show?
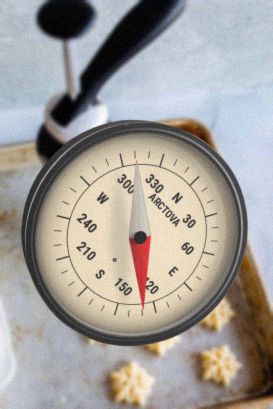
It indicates 130 °
